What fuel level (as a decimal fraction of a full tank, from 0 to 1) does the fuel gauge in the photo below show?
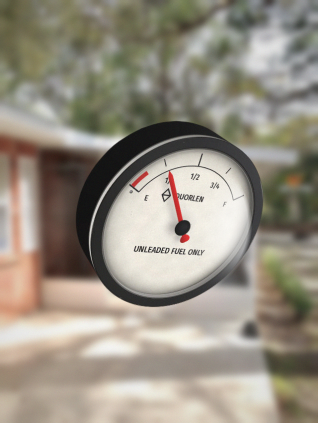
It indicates 0.25
